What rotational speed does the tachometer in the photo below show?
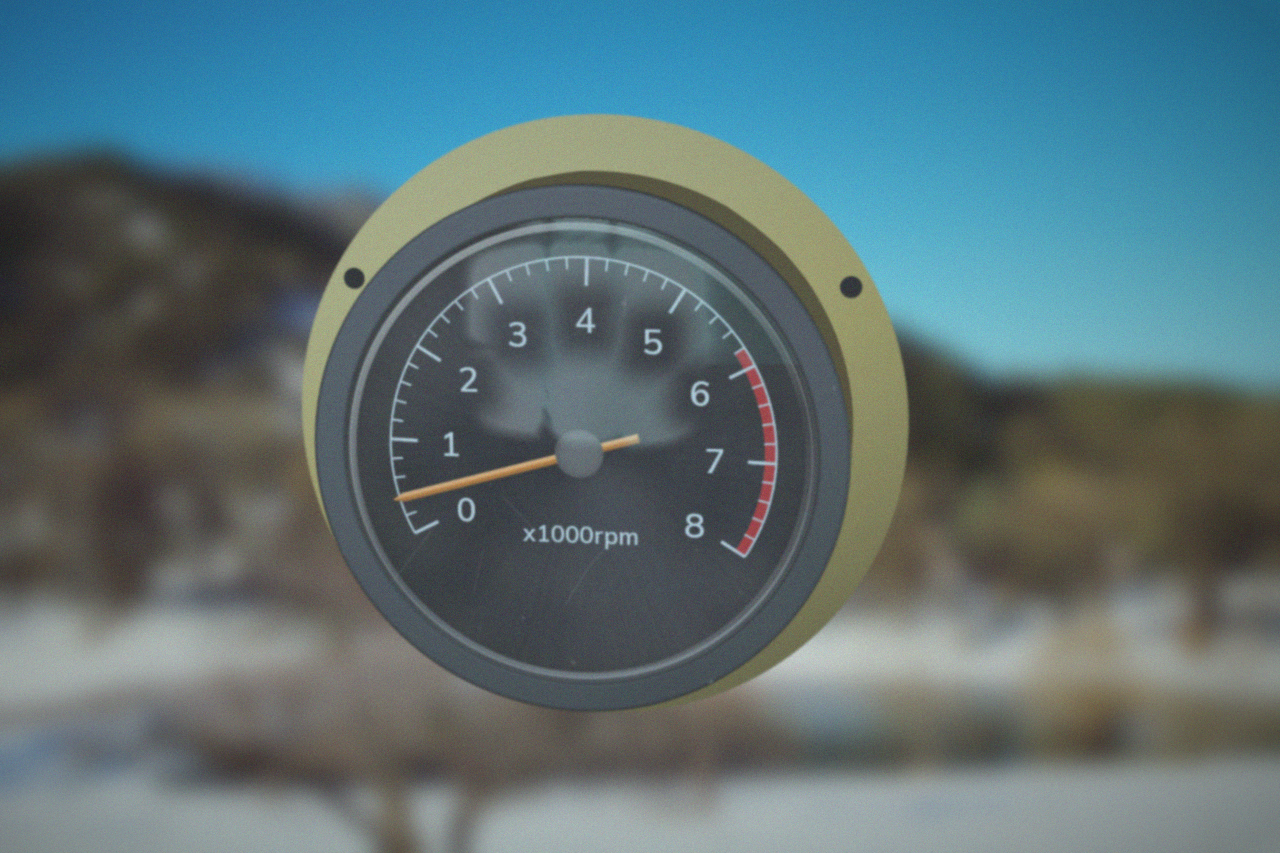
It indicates 400 rpm
